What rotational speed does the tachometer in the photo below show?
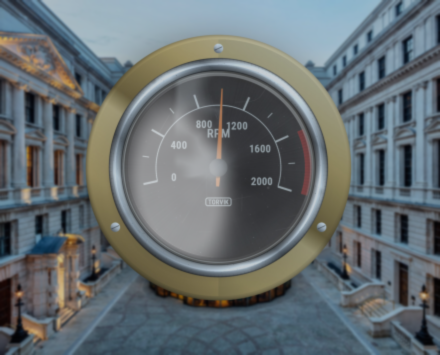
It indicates 1000 rpm
